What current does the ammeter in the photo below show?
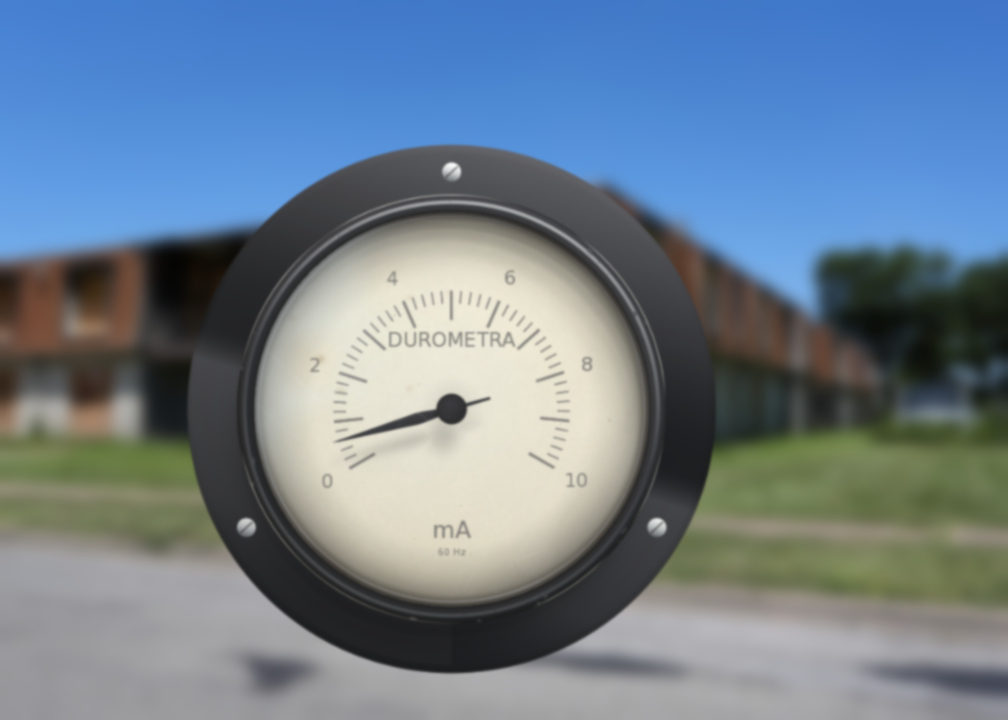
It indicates 0.6 mA
